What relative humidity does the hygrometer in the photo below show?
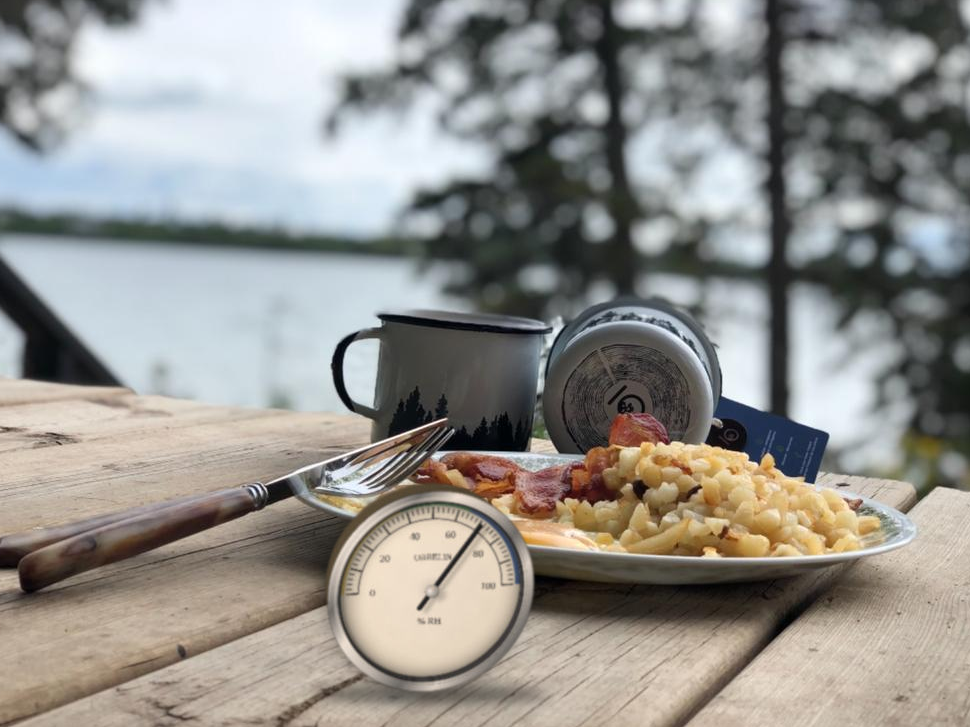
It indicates 70 %
